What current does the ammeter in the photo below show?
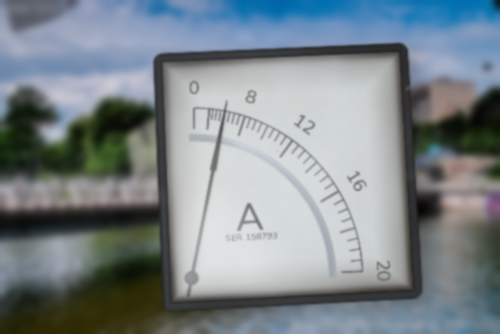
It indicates 6 A
